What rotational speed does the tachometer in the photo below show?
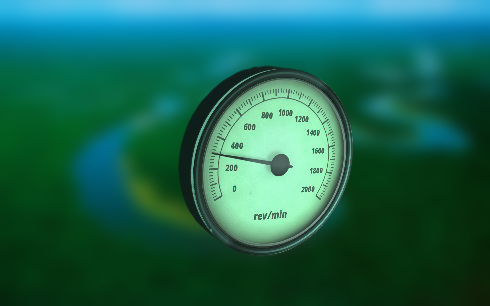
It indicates 300 rpm
